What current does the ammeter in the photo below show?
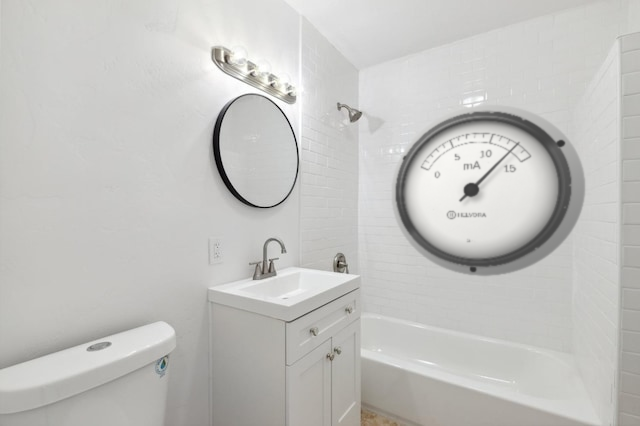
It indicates 13 mA
